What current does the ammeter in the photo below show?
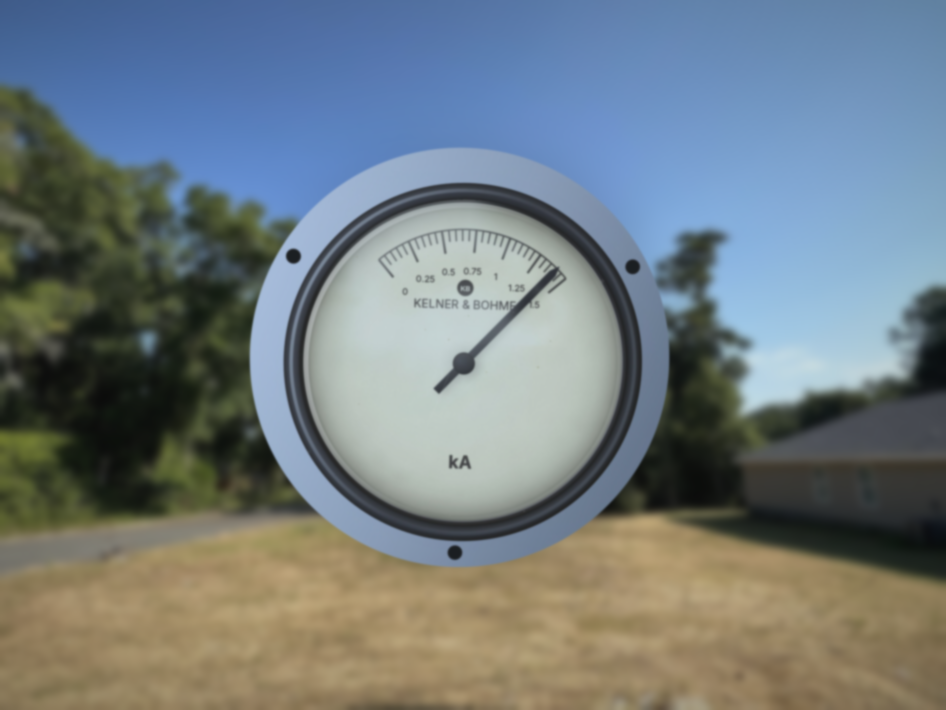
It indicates 1.4 kA
